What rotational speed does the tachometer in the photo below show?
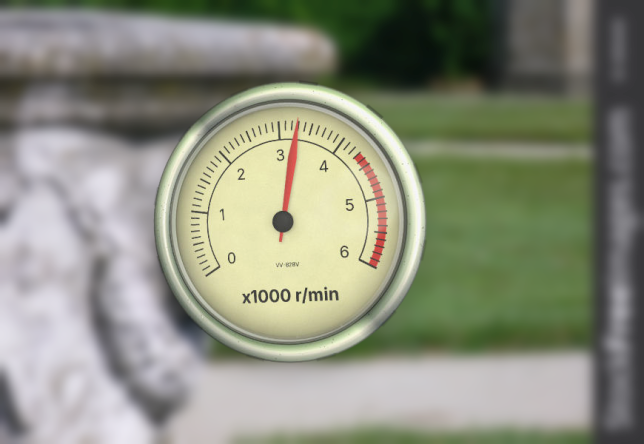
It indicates 3300 rpm
